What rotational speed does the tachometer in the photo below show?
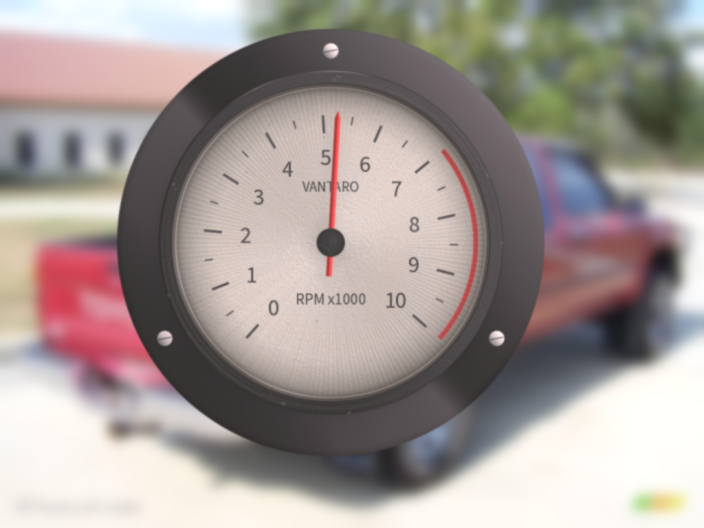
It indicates 5250 rpm
